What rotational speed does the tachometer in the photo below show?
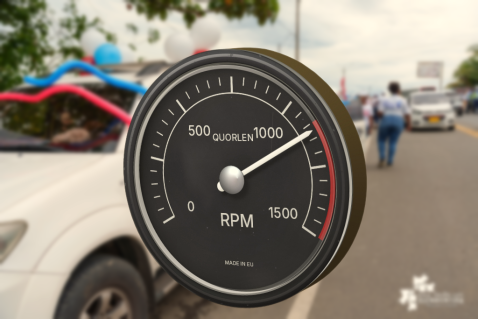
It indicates 1125 rpm
